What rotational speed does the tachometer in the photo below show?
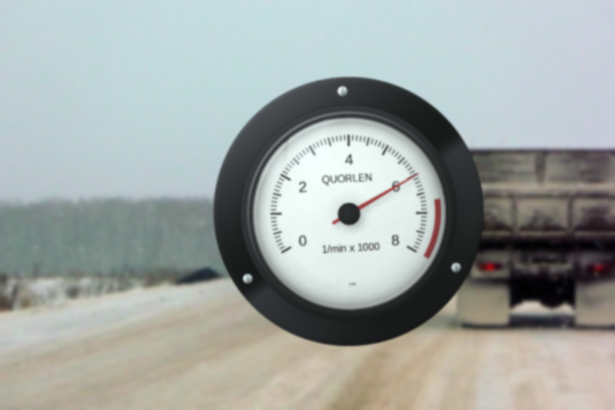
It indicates 6000 rpm
